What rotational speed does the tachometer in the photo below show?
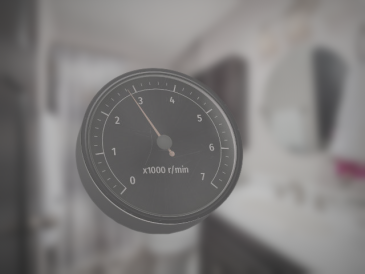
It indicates 2800 rpm
